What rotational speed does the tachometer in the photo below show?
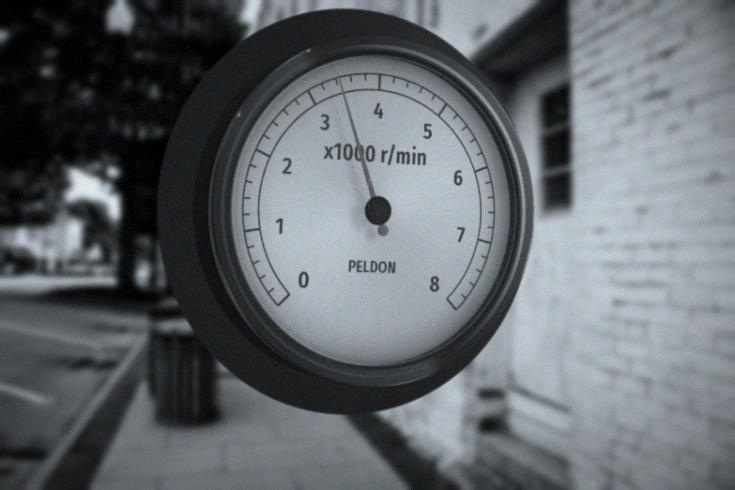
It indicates 3400 rpm
